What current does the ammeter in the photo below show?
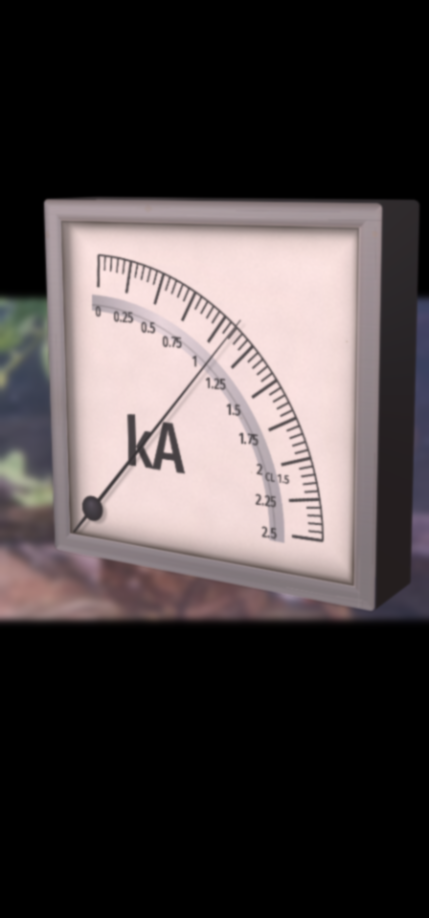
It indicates 1.1 kA
